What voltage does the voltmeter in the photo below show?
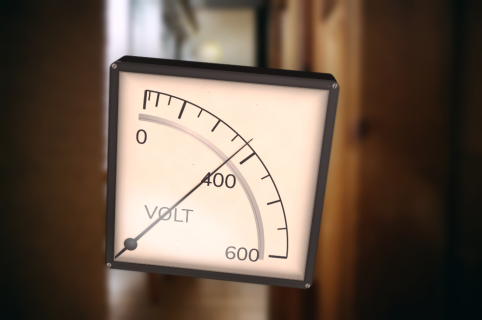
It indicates 375 V
